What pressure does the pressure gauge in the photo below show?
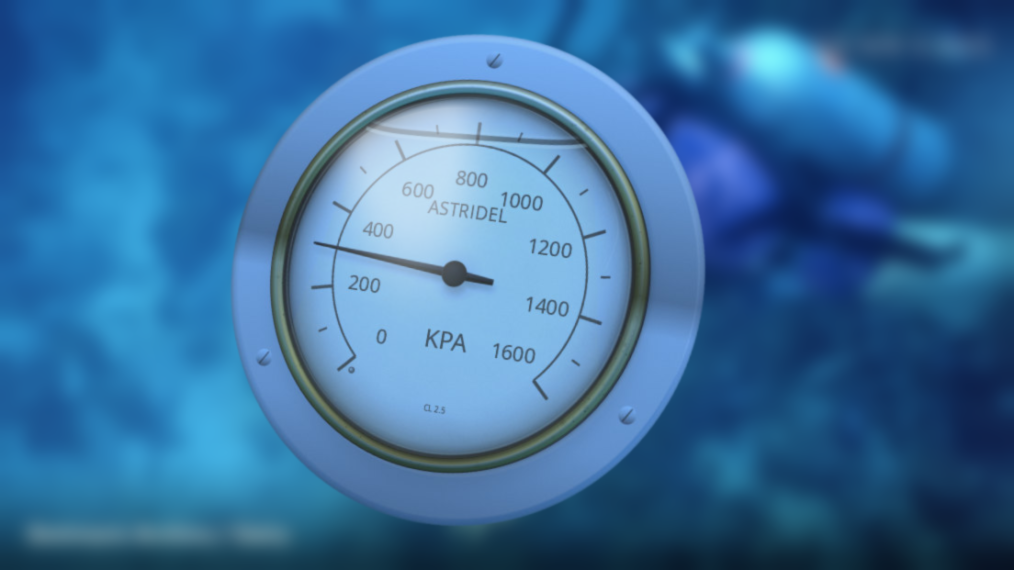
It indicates 300 kPa
